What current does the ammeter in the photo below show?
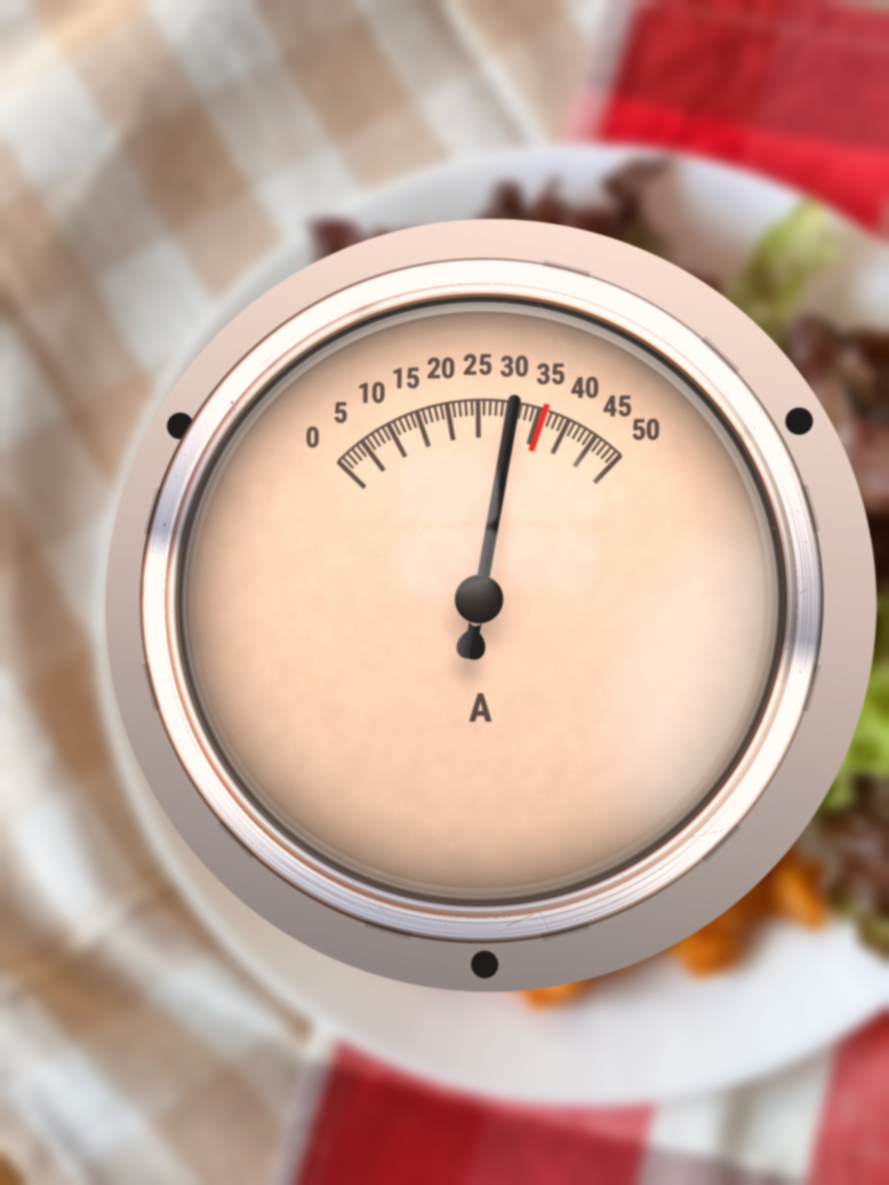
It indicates 31 A
